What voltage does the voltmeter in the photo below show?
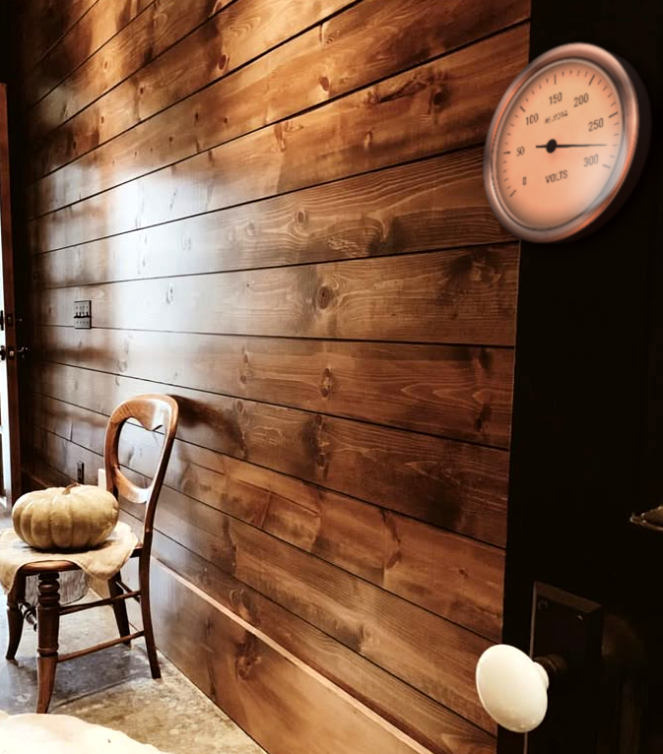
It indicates 280 V
